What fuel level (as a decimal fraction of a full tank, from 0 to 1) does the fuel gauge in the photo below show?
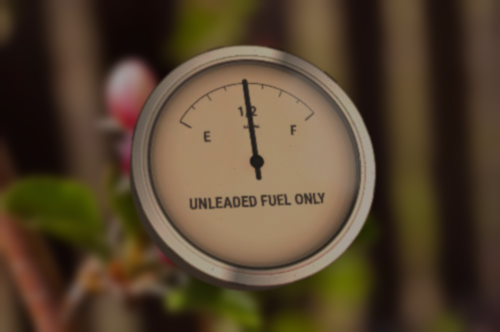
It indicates 0.5
